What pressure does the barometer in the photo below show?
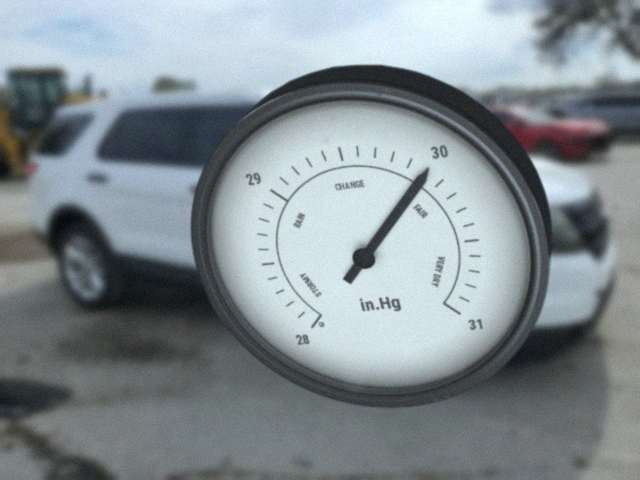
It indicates 30 inHg
